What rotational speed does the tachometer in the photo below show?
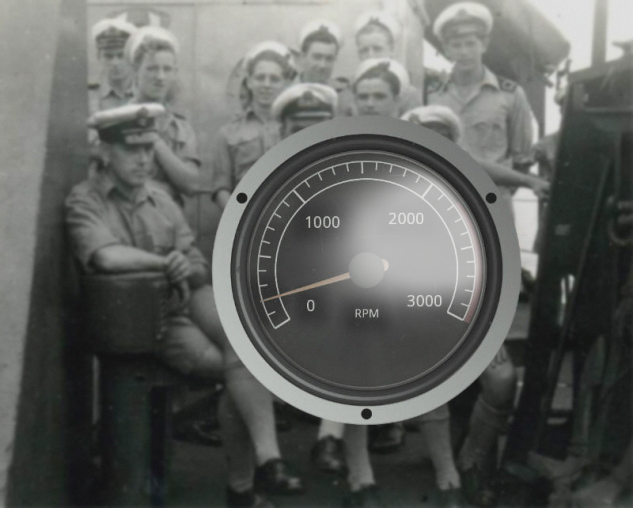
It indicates 200 rpm
